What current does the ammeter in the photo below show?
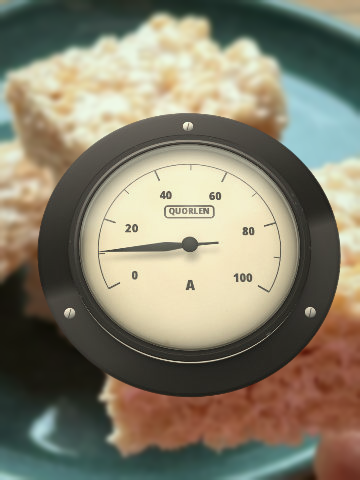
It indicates 10 A
